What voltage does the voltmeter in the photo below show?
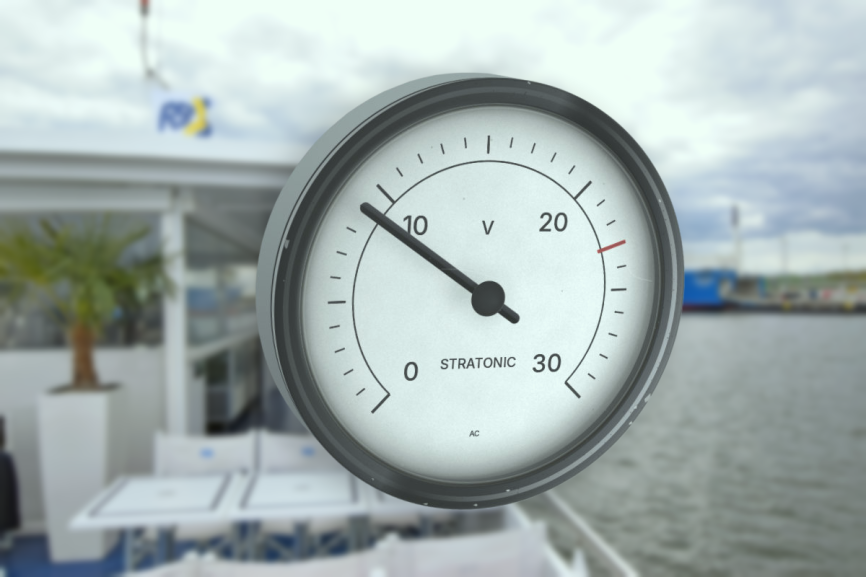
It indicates 9 V
